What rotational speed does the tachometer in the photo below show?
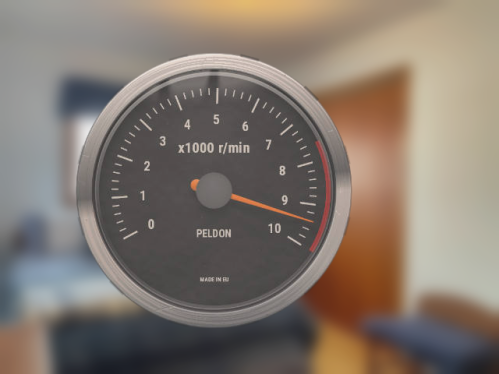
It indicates 9400 rpm
